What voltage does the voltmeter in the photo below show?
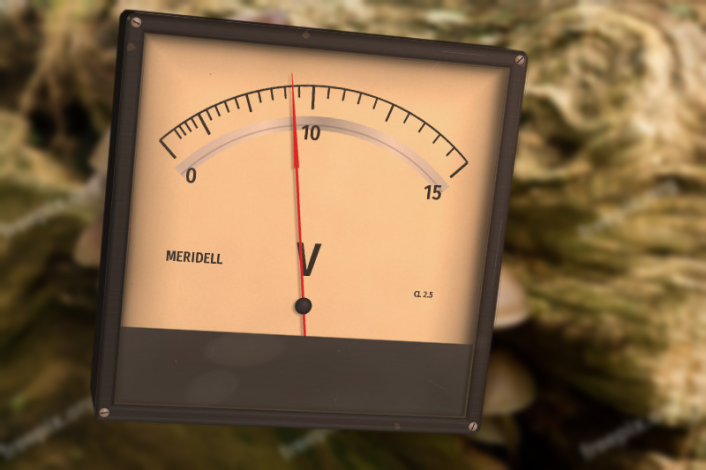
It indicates 9.25 V
